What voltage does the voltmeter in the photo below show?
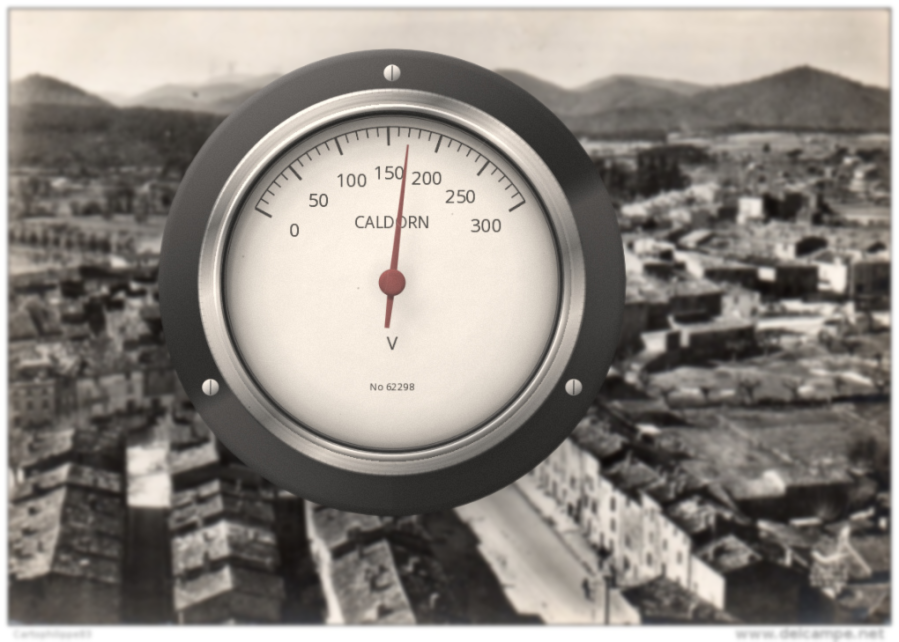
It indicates 170 V
